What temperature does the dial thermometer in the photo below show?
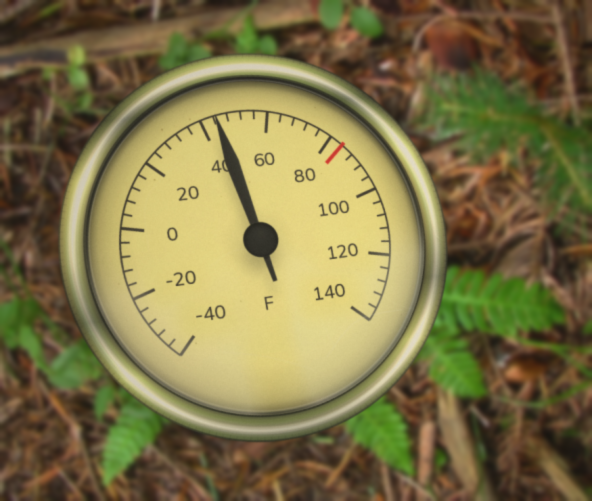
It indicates 44 °F
